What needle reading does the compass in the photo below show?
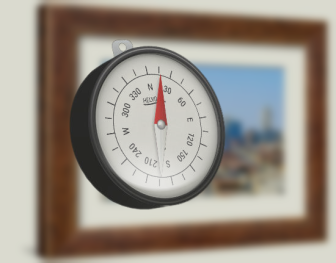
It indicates 15 °
